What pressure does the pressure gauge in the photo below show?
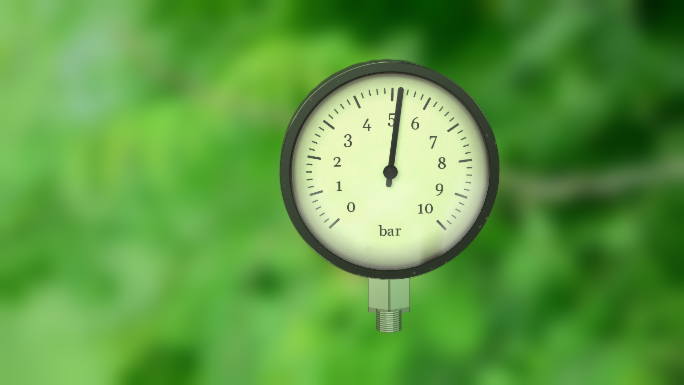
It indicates 5.2 bar
